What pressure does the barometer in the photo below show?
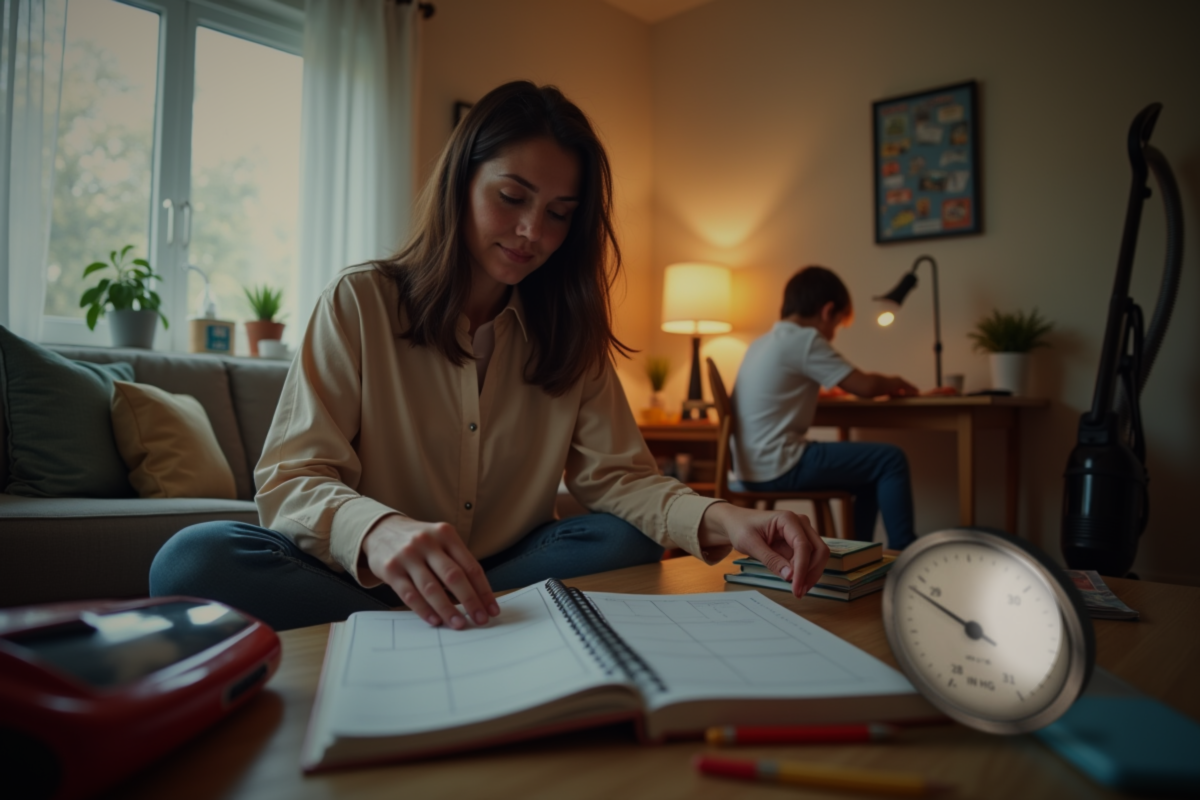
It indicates 28.9 inHg
